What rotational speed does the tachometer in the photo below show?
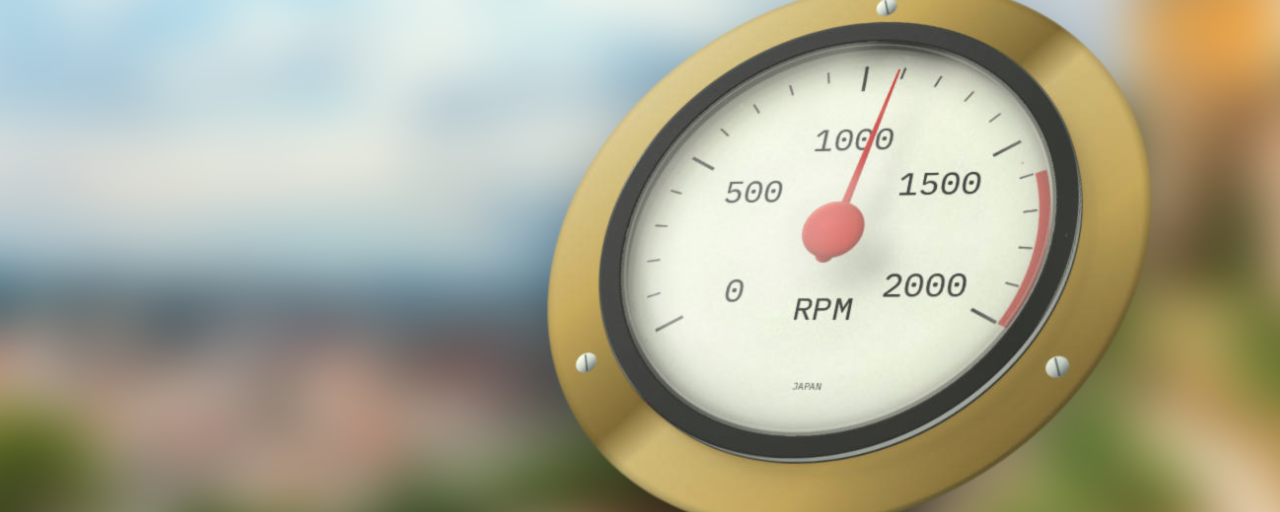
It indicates 1100 rpm
